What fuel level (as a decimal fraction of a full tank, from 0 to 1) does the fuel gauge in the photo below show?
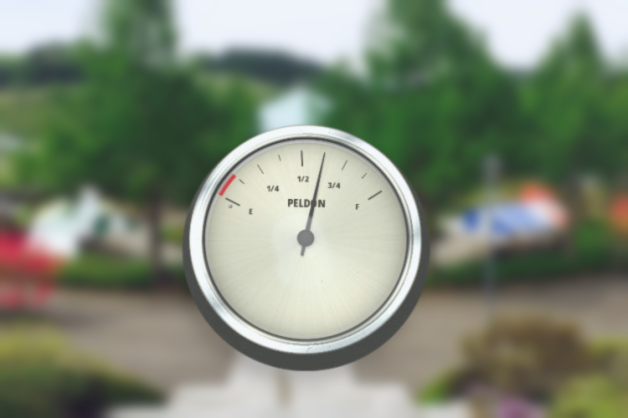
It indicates 0.625
